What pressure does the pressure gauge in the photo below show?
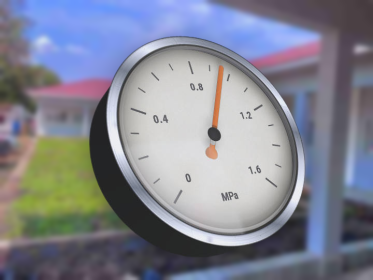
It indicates 0.95 MPa
